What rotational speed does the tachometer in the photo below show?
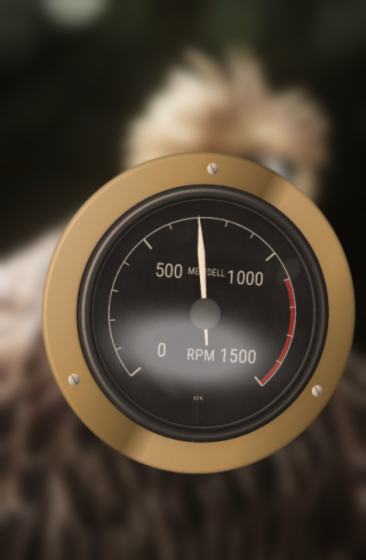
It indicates 700 rpm
